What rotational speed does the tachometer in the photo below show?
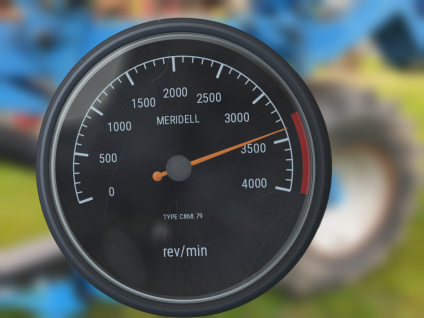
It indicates 3400 rpm
